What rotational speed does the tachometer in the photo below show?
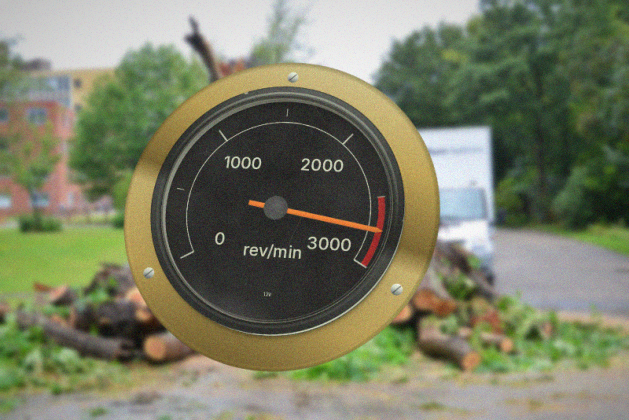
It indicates 2750 rpm
